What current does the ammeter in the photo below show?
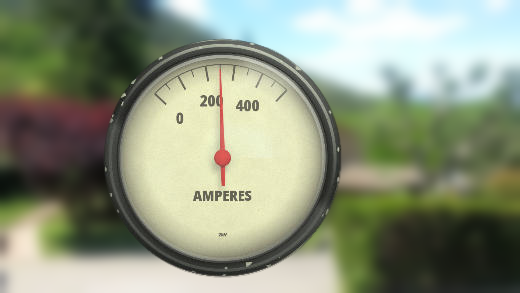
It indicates 250 A
